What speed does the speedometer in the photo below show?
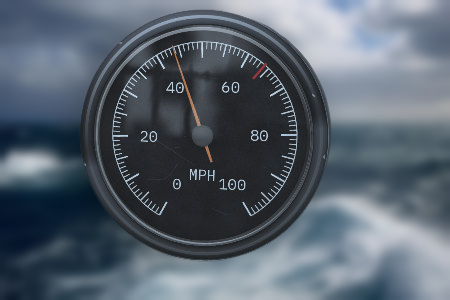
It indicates 44 mph
